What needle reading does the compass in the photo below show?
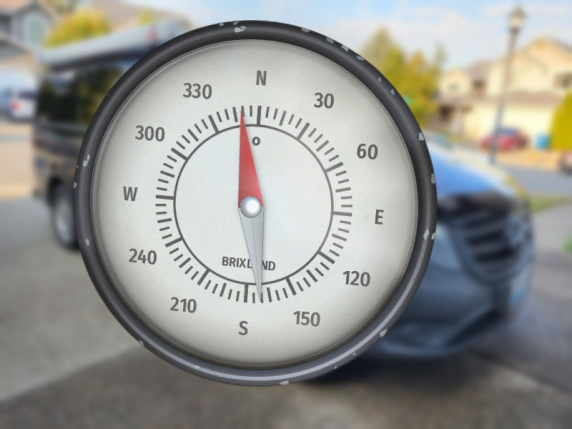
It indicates 350 °
